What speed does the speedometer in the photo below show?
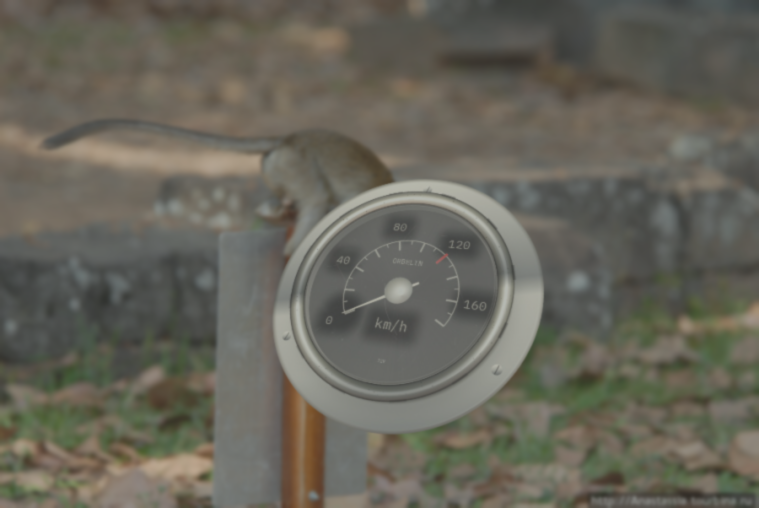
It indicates 0 km/h
